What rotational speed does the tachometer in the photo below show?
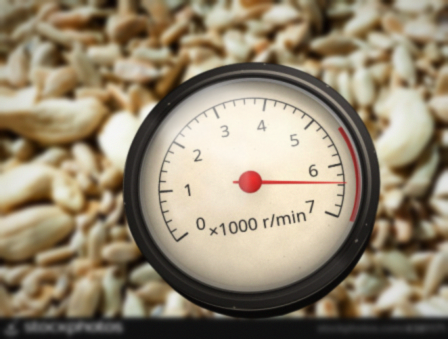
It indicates 6400 rpm
